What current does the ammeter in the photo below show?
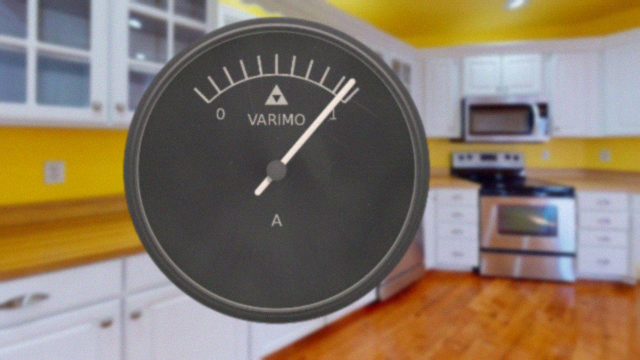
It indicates 0.95 A
